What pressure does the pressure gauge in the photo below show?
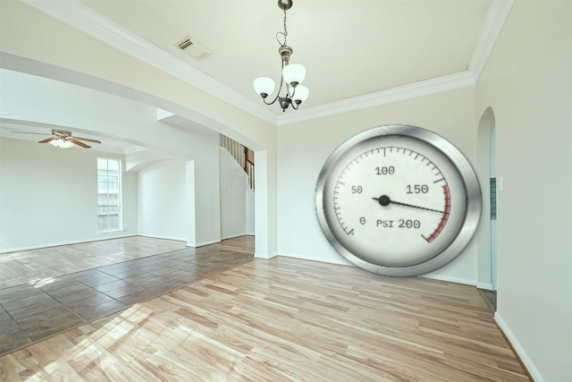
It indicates 175 psi
